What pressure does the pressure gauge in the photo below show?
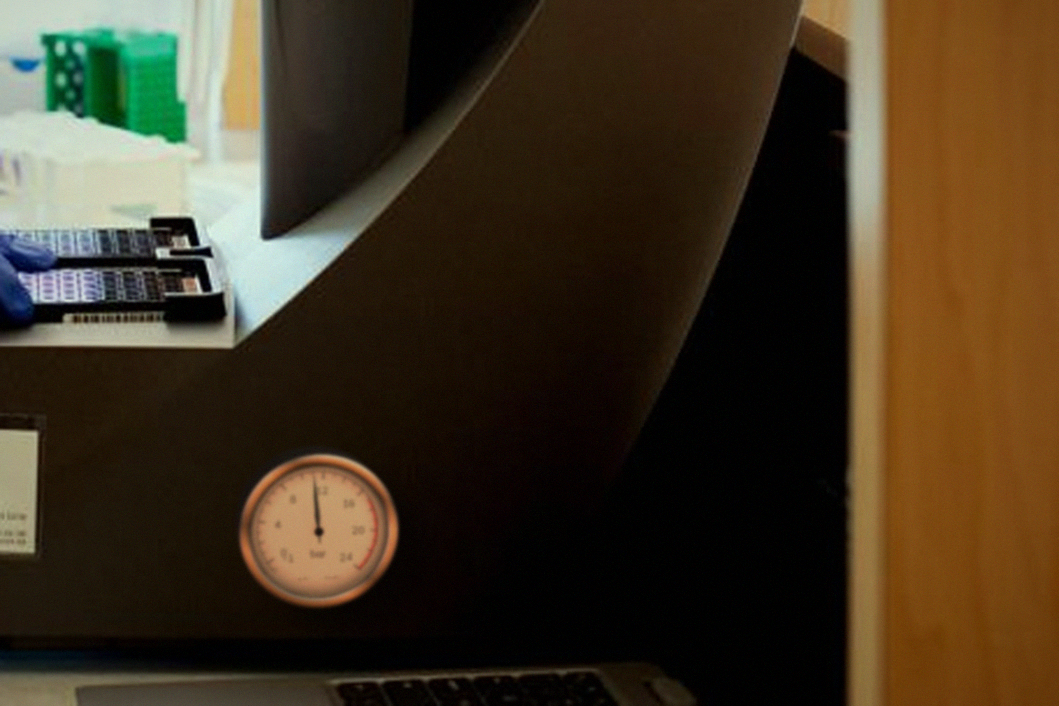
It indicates 11 bar
